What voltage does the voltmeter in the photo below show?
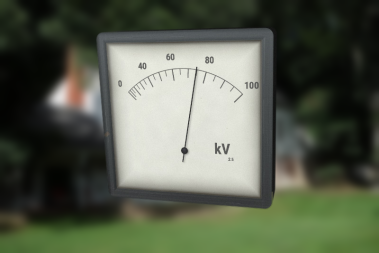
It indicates 75 kV
